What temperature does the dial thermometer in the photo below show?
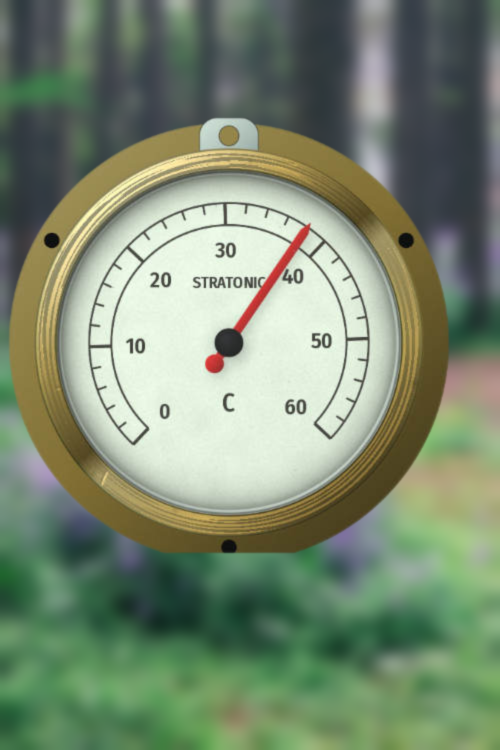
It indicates 38 °C
